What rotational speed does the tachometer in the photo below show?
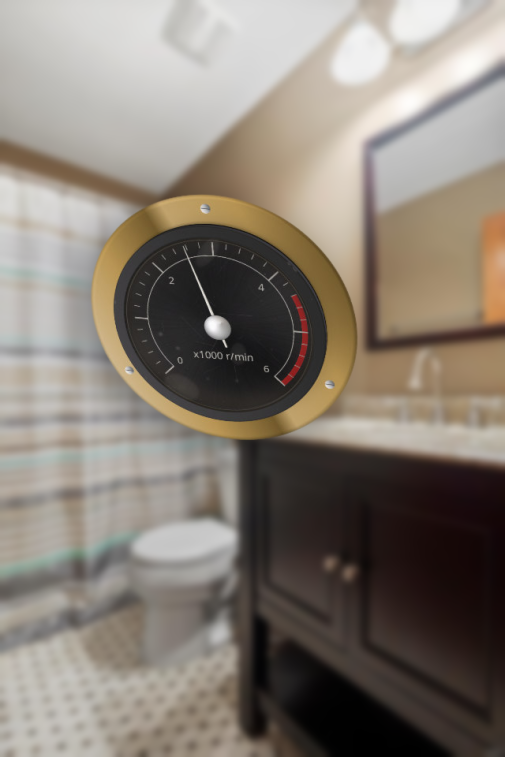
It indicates 2600 rpm
